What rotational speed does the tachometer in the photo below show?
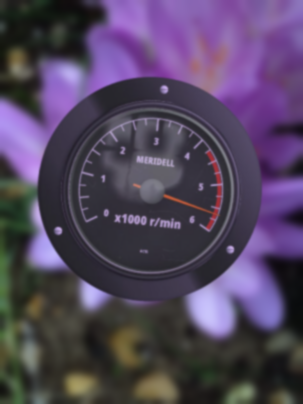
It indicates 5625 rpm
